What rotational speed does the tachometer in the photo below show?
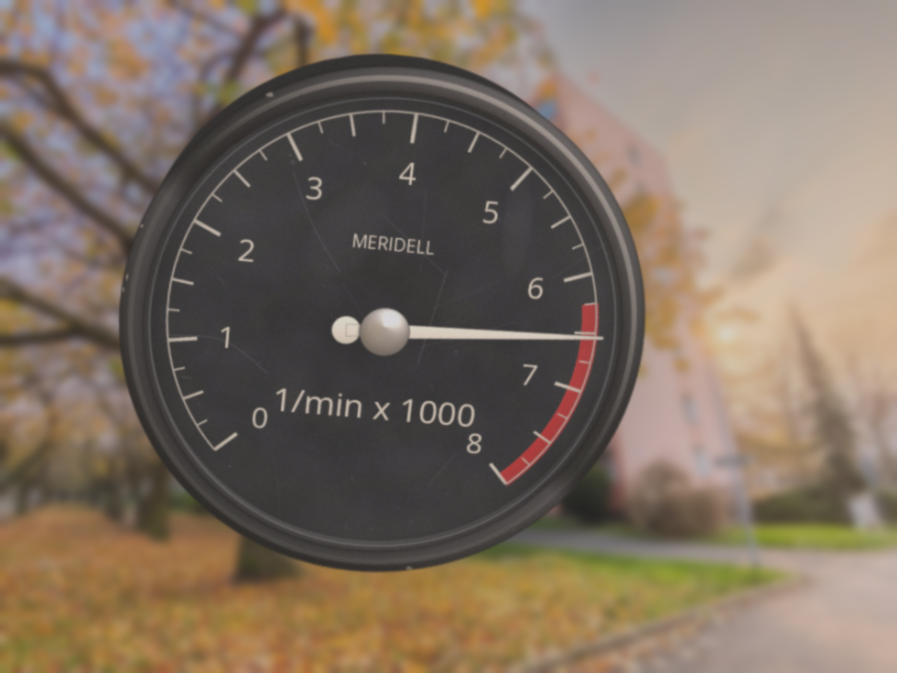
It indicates 6500 rpm
